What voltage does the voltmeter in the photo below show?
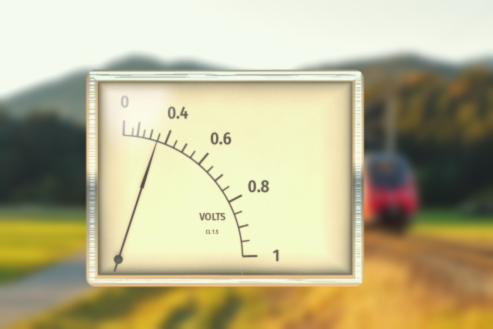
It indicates 0.35 V
